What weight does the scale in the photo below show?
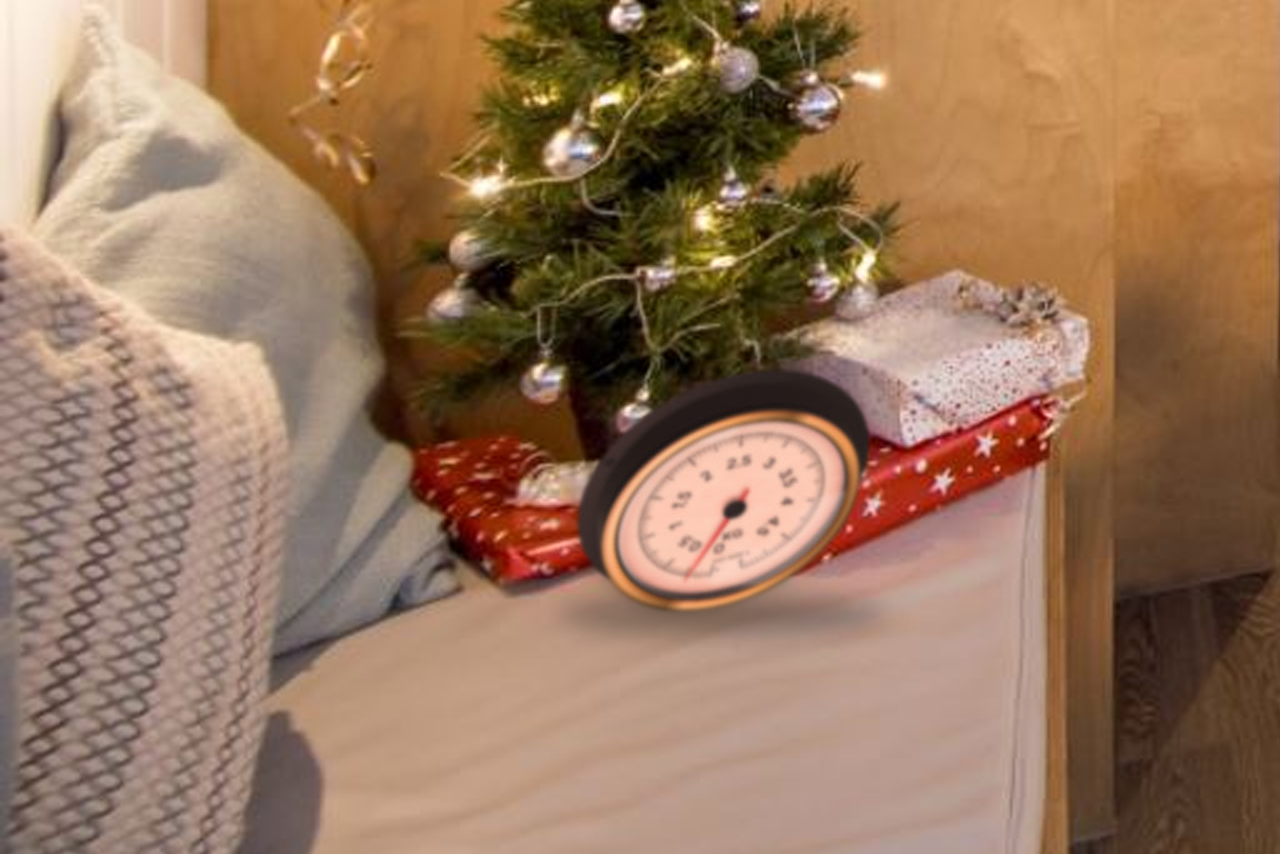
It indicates 0.25 kg
